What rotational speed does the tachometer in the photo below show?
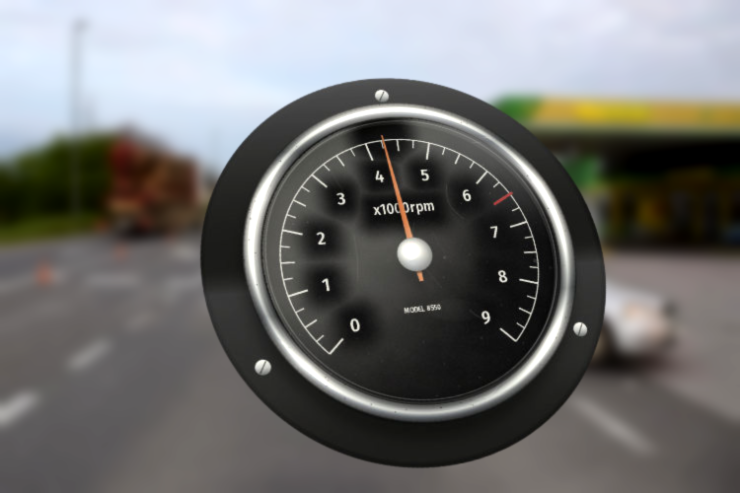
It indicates 4250 rpm
